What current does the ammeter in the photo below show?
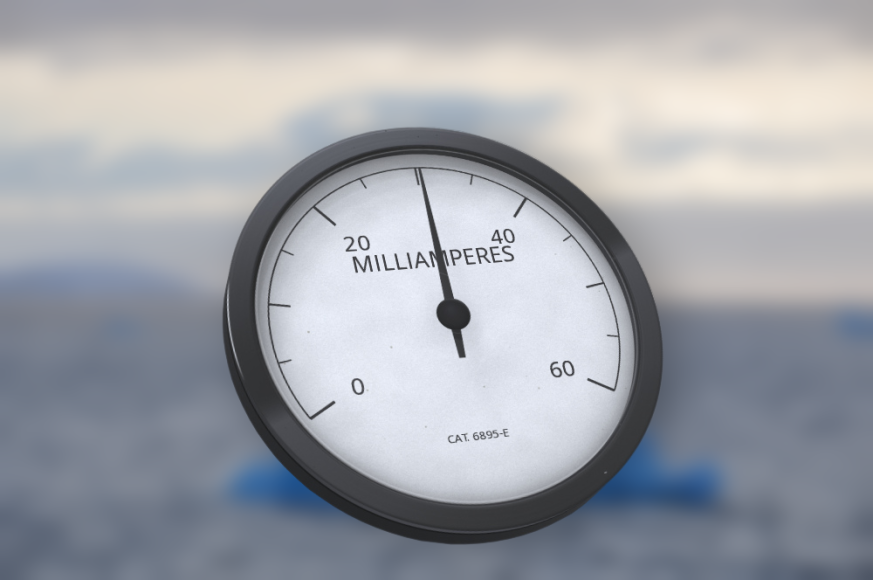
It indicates 30 mA
